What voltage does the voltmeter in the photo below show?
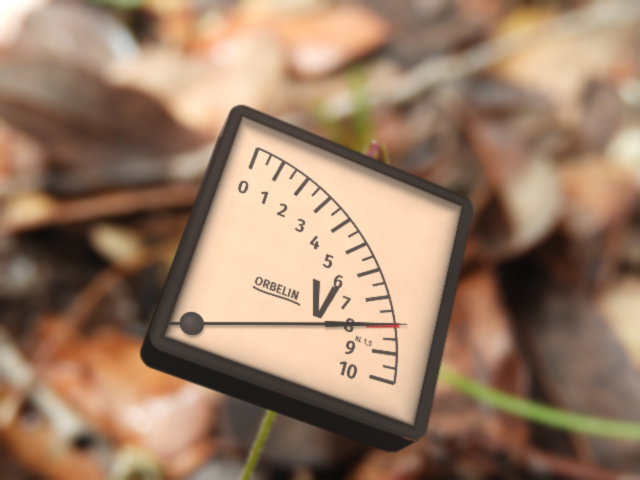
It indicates 8 V
